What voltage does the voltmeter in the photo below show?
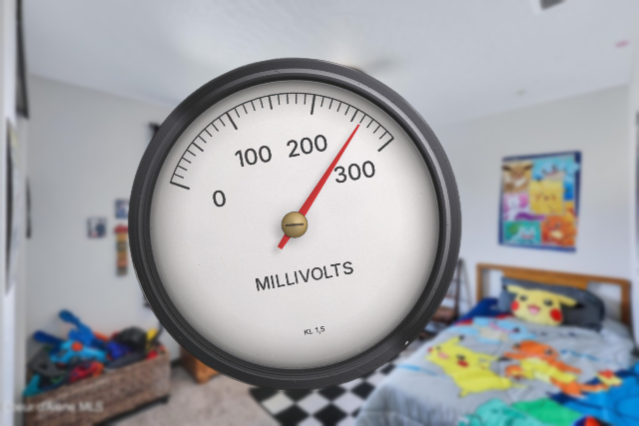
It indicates 260 mV
